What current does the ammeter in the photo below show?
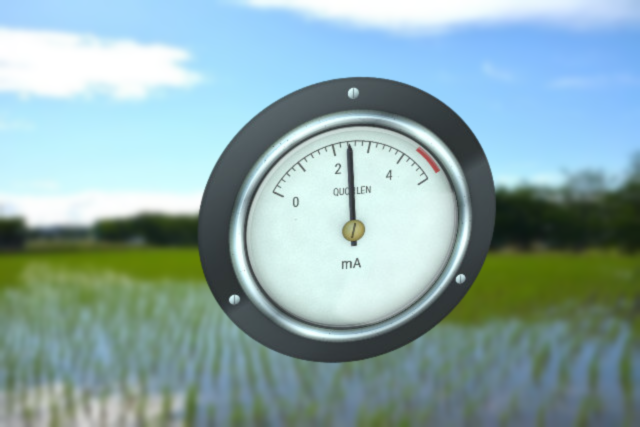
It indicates 2.4 mA
